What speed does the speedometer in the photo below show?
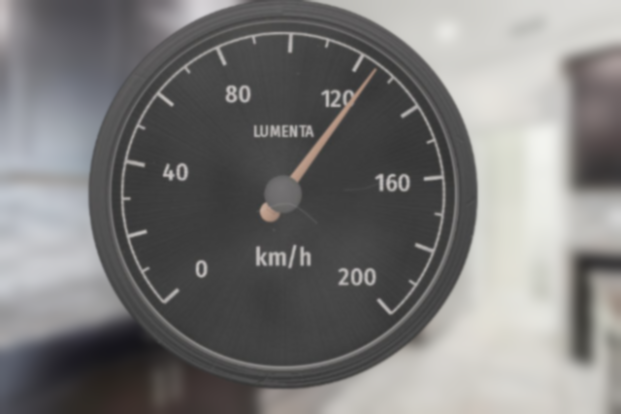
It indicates 125 km/h
